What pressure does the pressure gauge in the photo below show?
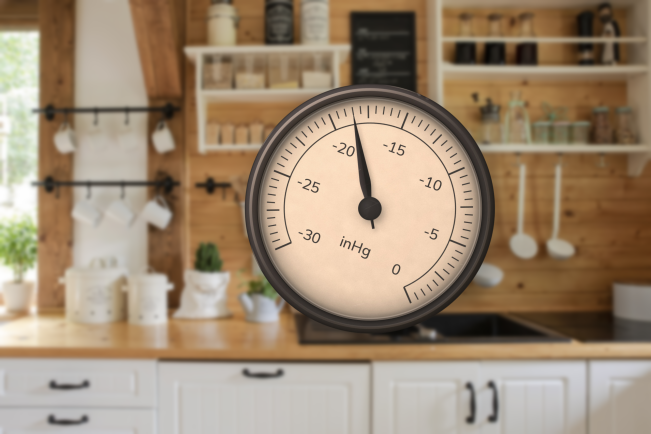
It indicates -18.5 inHg
